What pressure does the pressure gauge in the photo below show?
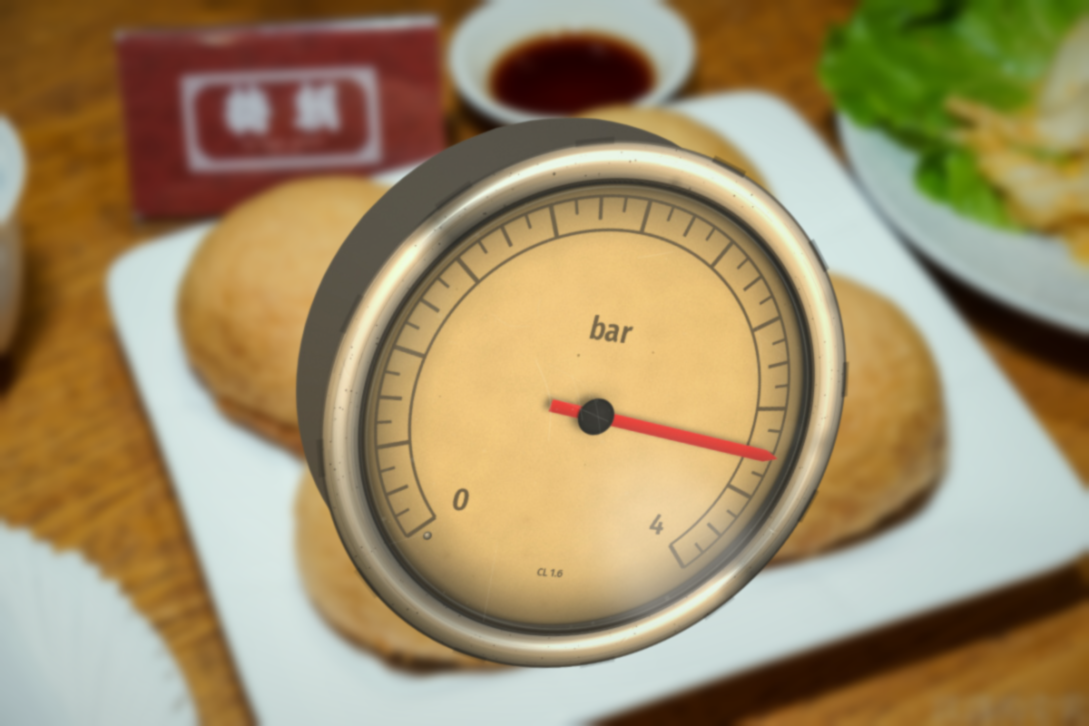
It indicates 3.4 bar
